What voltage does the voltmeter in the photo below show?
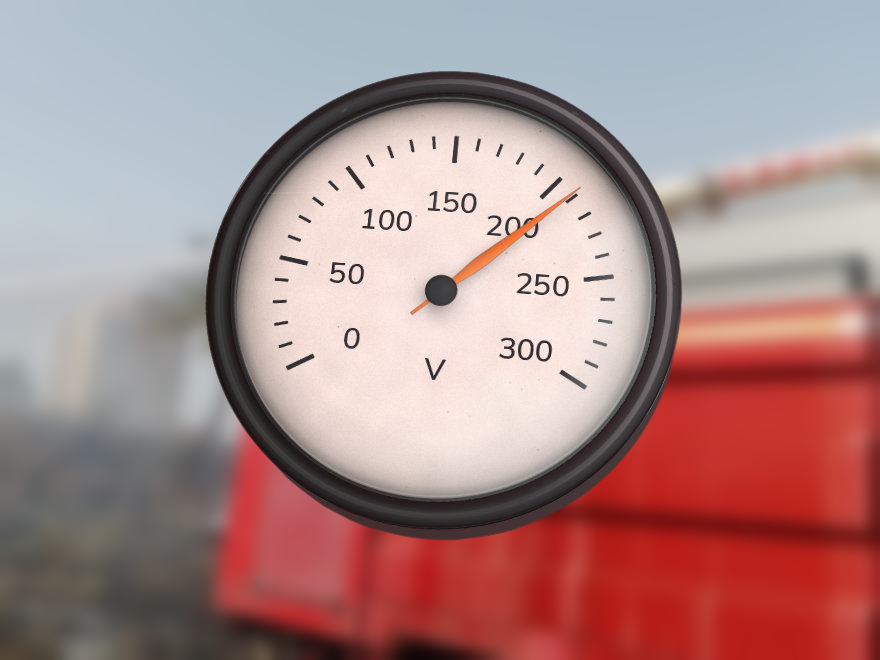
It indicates 210 V
